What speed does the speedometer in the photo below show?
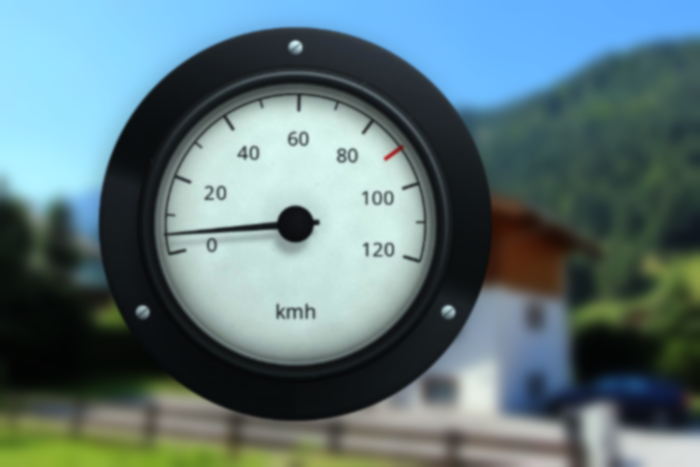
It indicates 5 km/h
